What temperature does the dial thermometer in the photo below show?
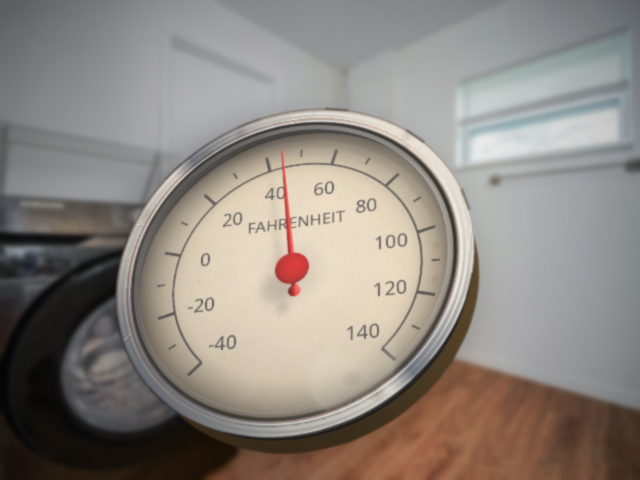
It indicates 45 °F
